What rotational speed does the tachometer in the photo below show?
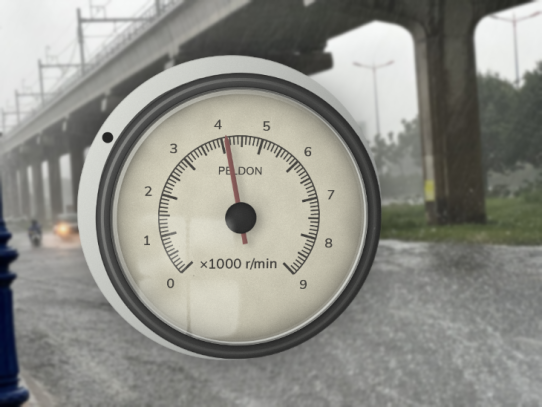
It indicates 4100 rpm
